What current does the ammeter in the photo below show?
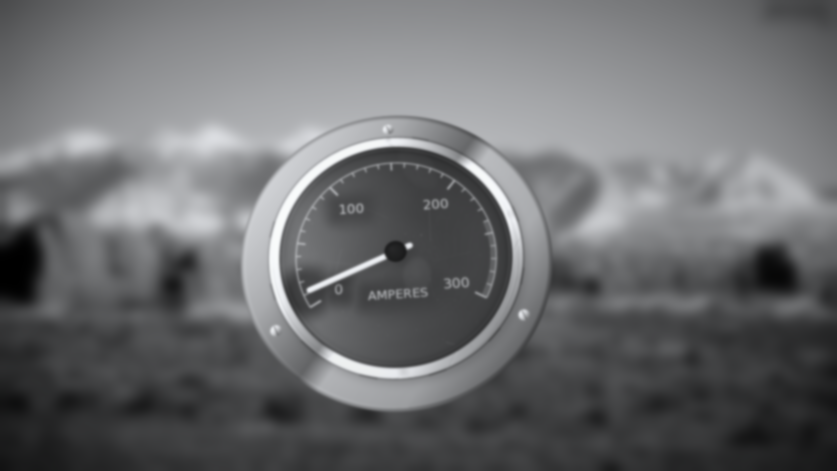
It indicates 10 A
